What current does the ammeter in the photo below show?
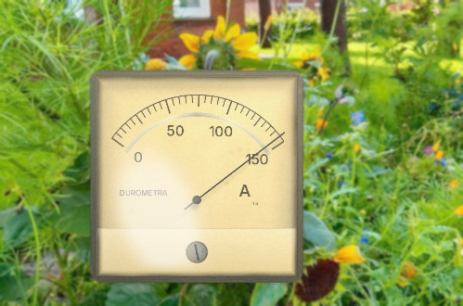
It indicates 145 A
